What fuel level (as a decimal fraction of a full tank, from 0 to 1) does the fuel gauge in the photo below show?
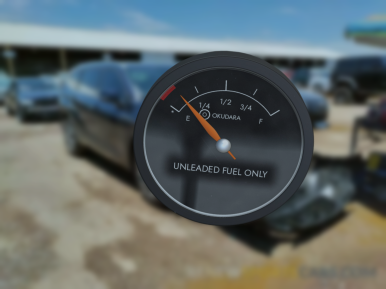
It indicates 0.125
